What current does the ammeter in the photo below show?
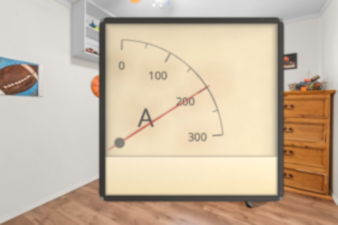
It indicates 200 A
